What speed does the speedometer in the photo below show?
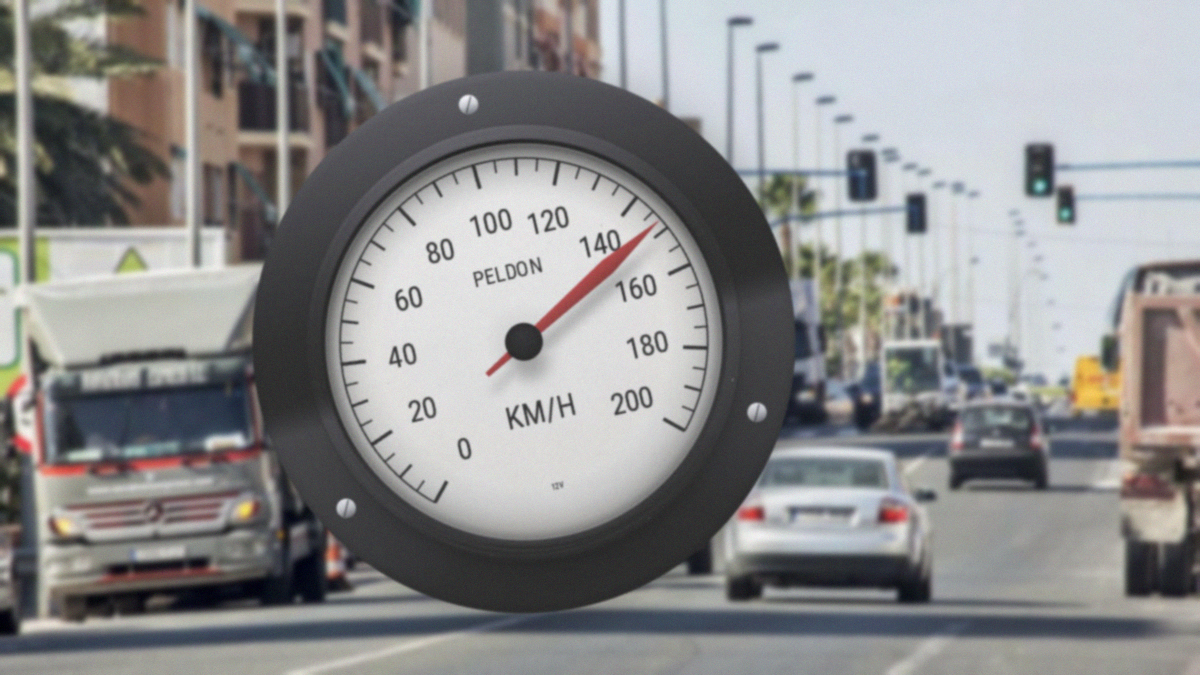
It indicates 147.5 km/h
